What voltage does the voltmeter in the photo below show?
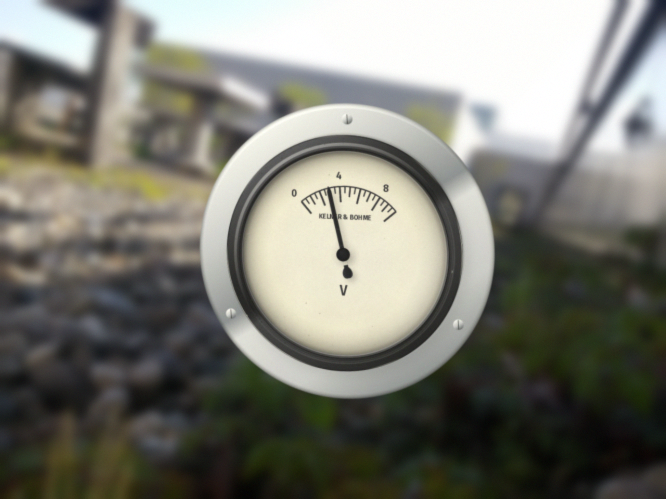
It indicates 3 V
